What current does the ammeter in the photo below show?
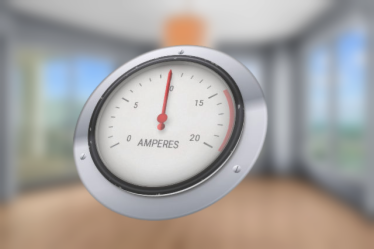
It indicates 10 A
